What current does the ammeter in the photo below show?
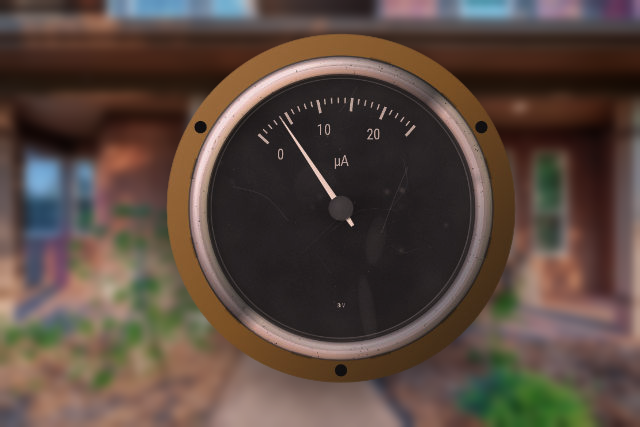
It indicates 4 µA
